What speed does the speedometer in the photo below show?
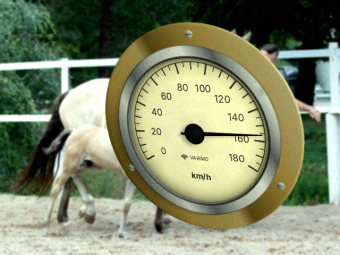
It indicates 155 km/h
